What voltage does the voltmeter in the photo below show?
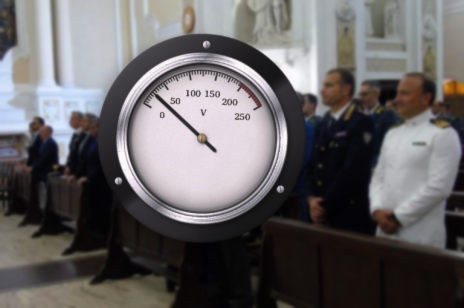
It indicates 25 V
